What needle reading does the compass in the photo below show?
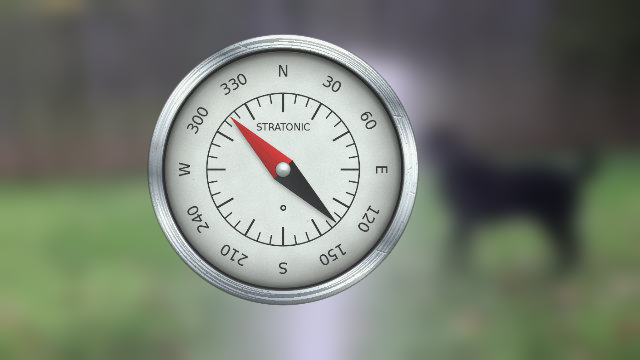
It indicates 315 °
